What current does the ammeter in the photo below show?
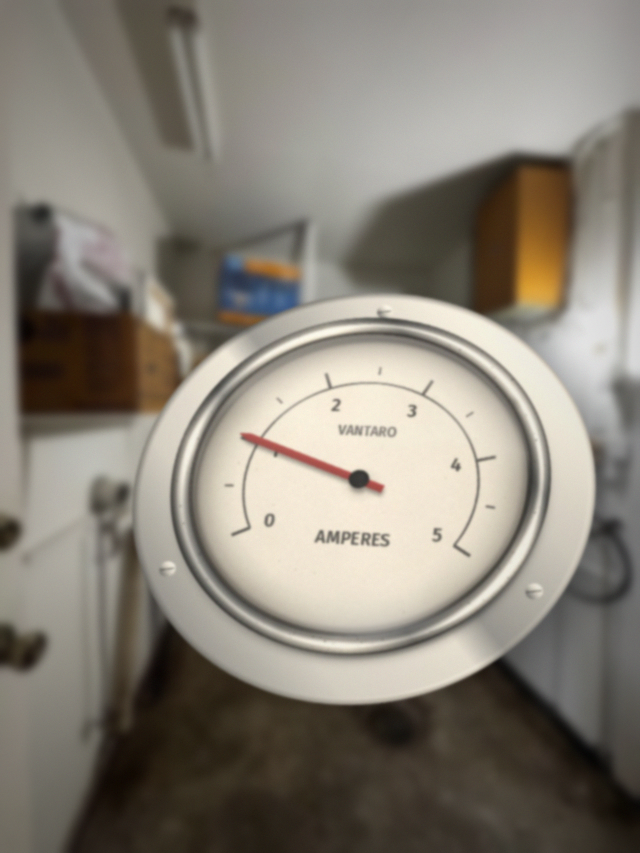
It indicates 1 A
